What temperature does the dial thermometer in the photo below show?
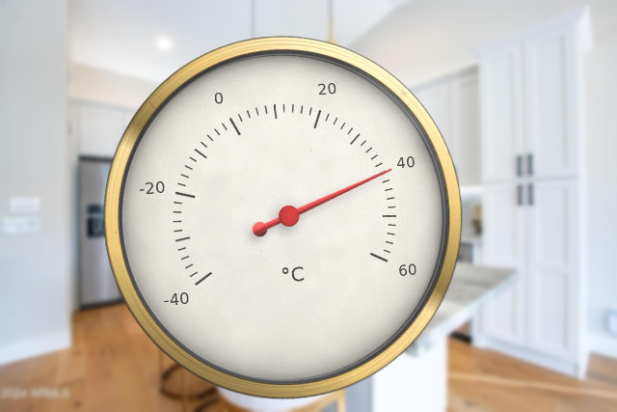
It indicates 40 °C
